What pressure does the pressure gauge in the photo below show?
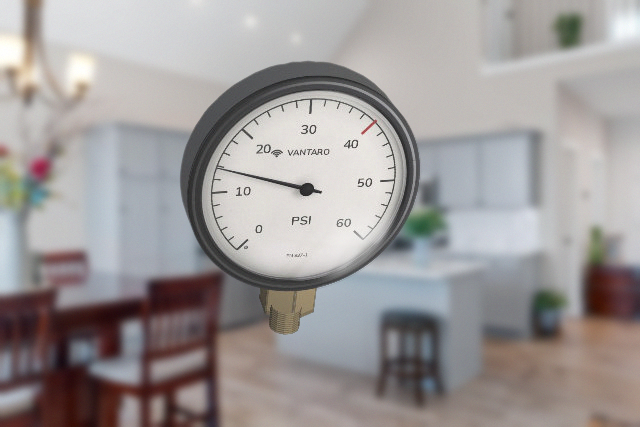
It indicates 14 psi
